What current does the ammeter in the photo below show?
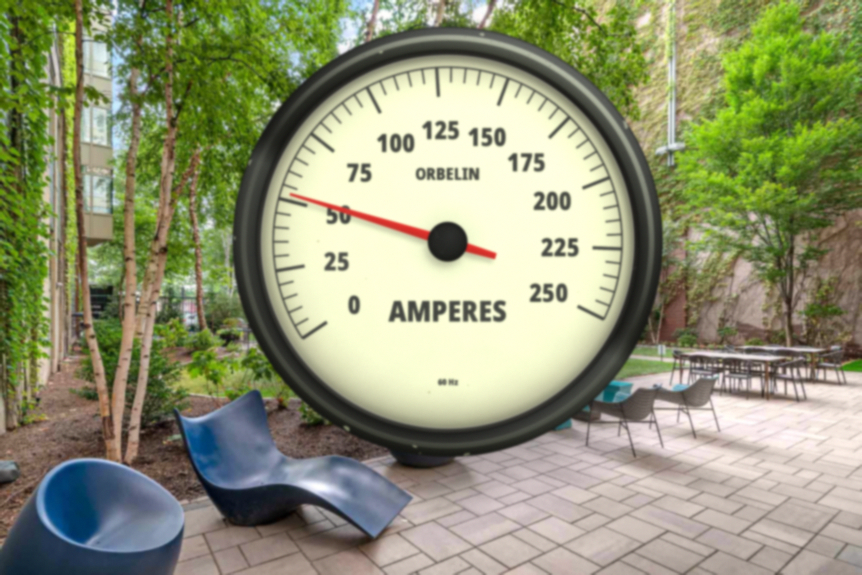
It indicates 52.5 A
